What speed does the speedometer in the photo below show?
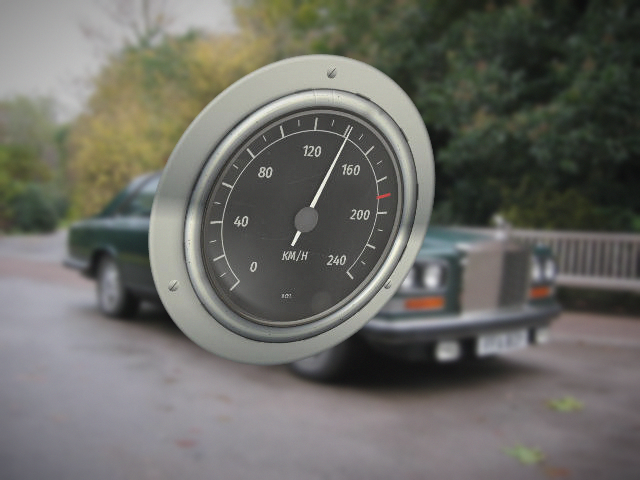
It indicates 140 km/h
